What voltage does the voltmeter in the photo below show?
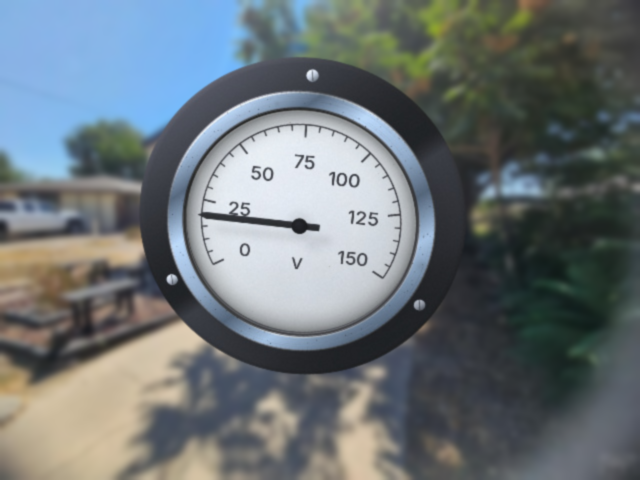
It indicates 20 V
